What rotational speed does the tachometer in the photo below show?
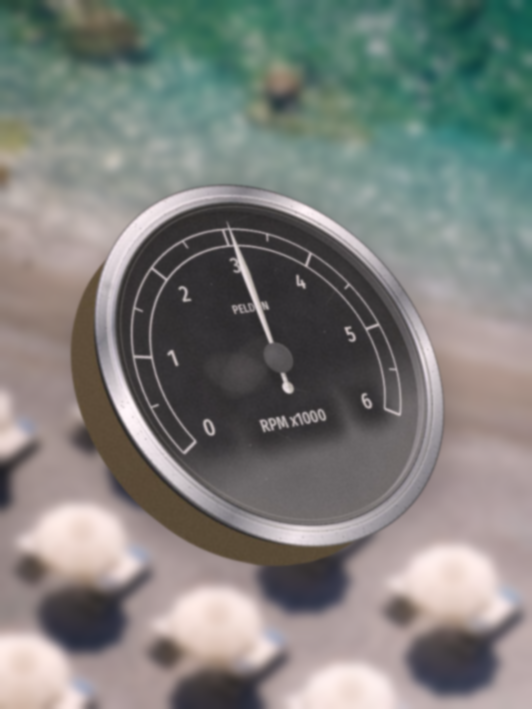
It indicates 3000 rpm
